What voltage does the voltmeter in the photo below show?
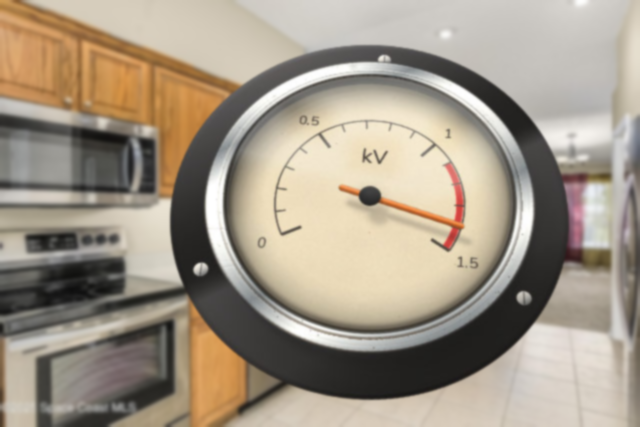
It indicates 1.4 kV
